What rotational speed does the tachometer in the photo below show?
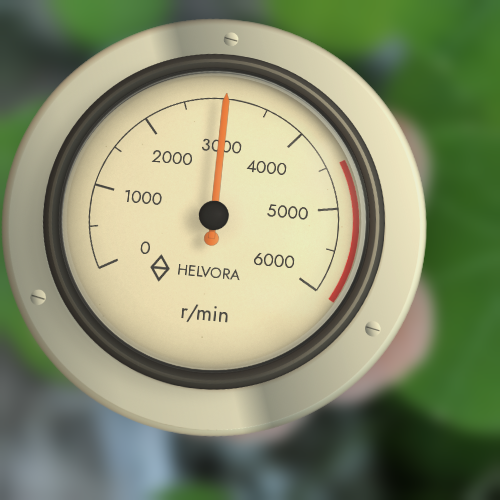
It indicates 3000 rpm
